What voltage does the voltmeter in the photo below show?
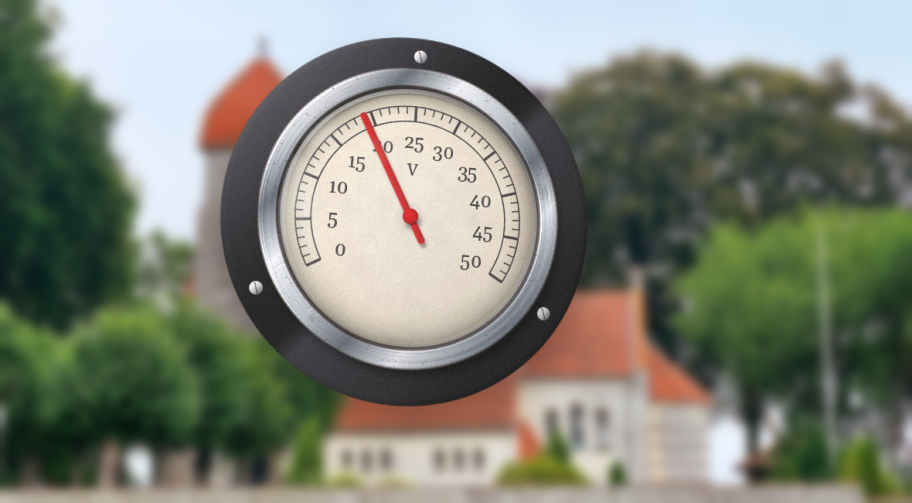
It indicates 19 V
